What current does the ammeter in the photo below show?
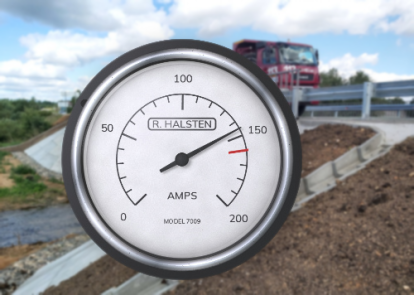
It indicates 145 A
